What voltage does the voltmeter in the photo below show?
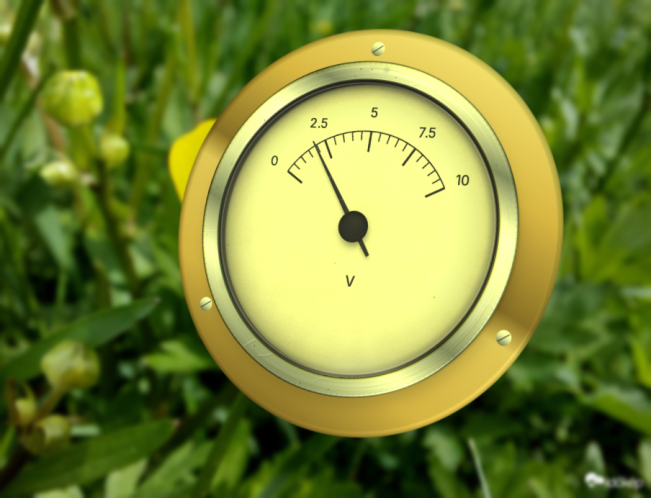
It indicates 2 V
